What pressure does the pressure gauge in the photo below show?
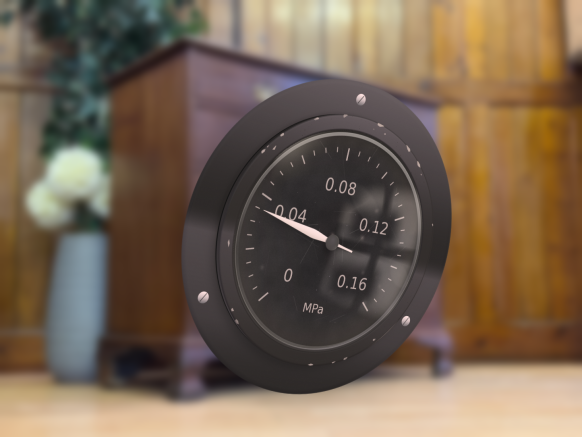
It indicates 0.035 MPa
